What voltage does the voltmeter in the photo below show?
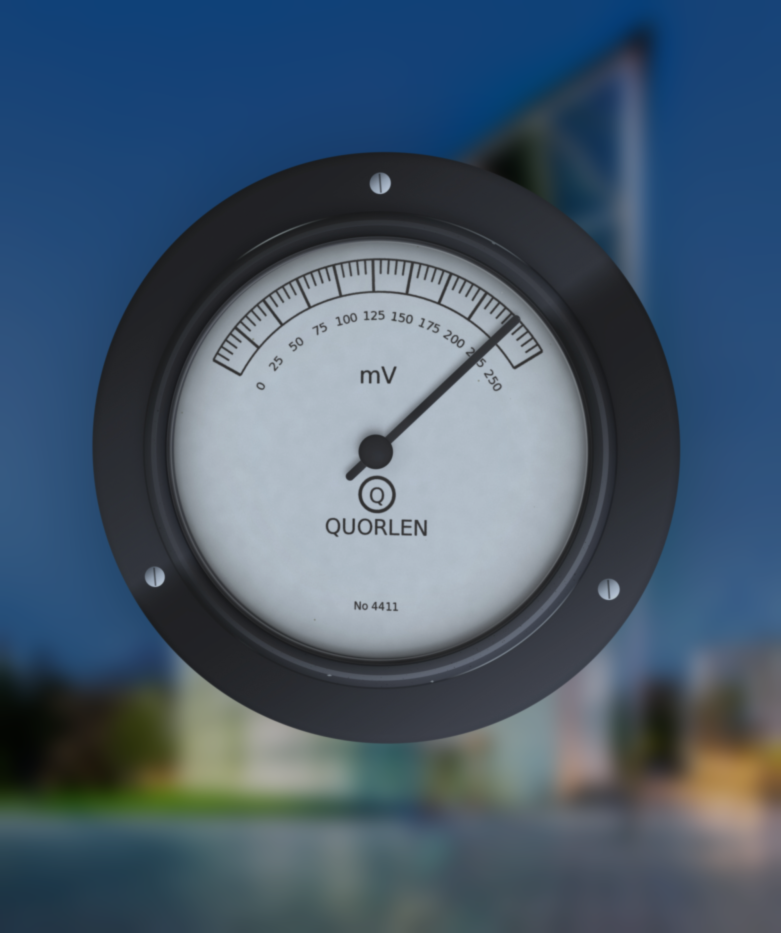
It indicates 225 mV
